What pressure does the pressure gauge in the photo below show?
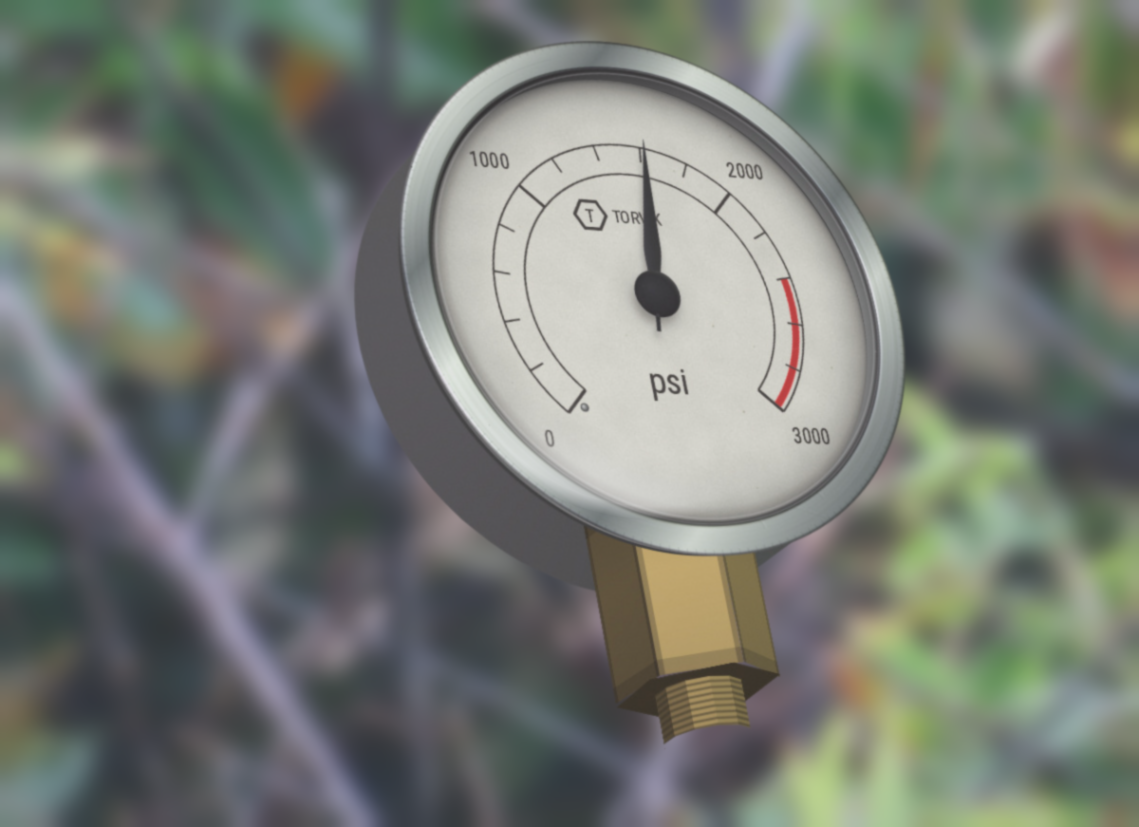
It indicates 1600 psi
